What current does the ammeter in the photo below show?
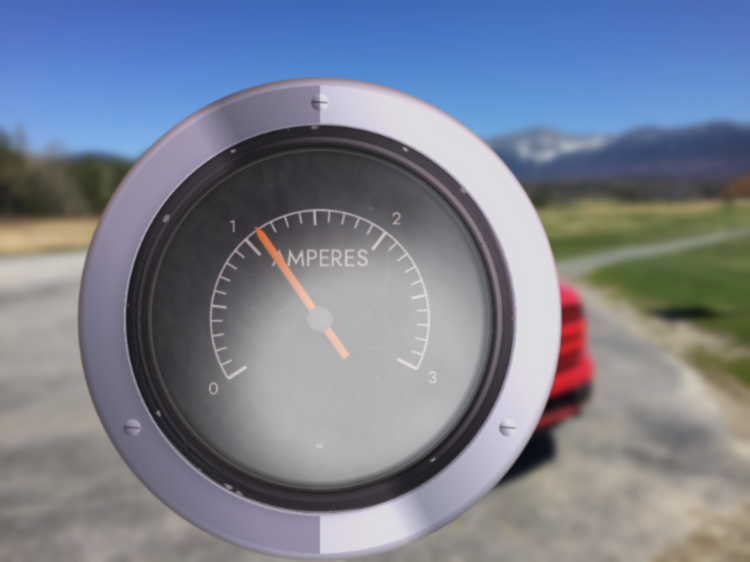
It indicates 1.1 A
